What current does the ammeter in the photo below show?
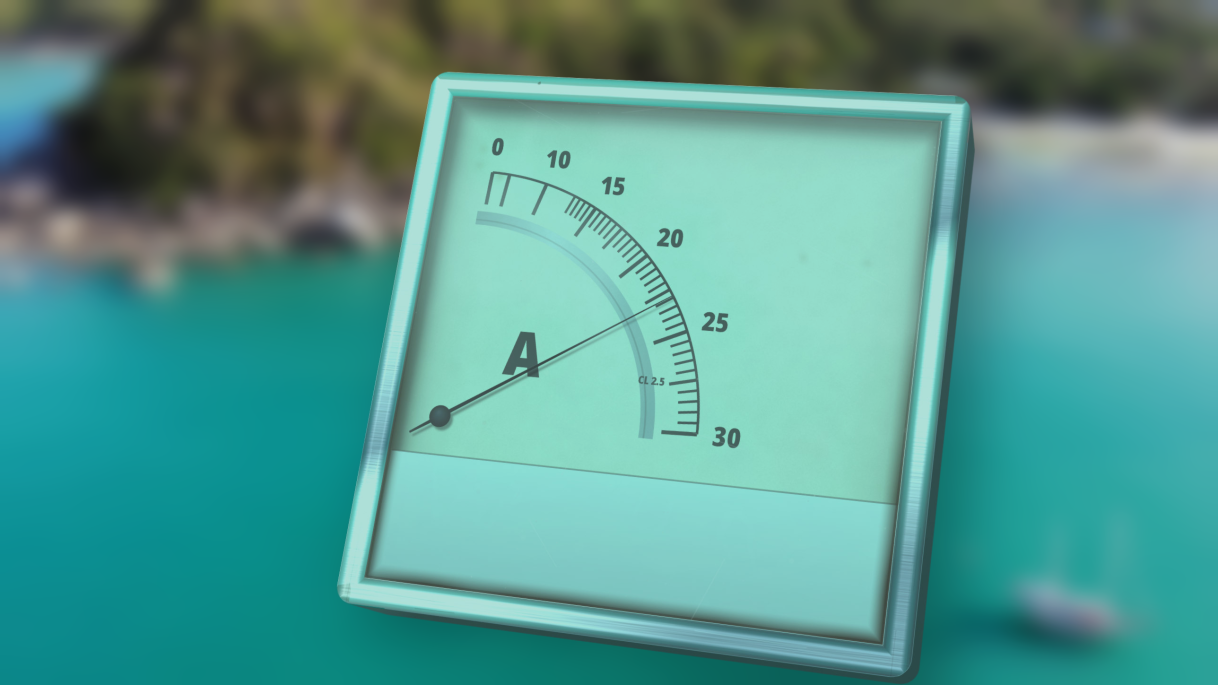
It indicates 23 A
